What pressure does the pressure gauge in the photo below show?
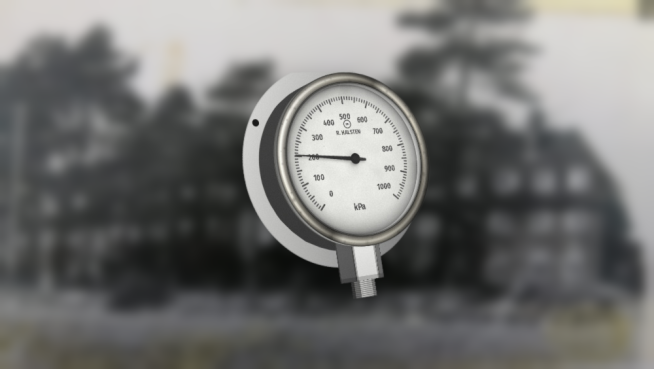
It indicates 200 kPa
